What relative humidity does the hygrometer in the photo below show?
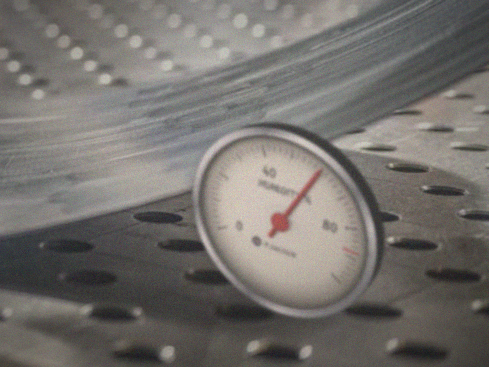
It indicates 60 %
